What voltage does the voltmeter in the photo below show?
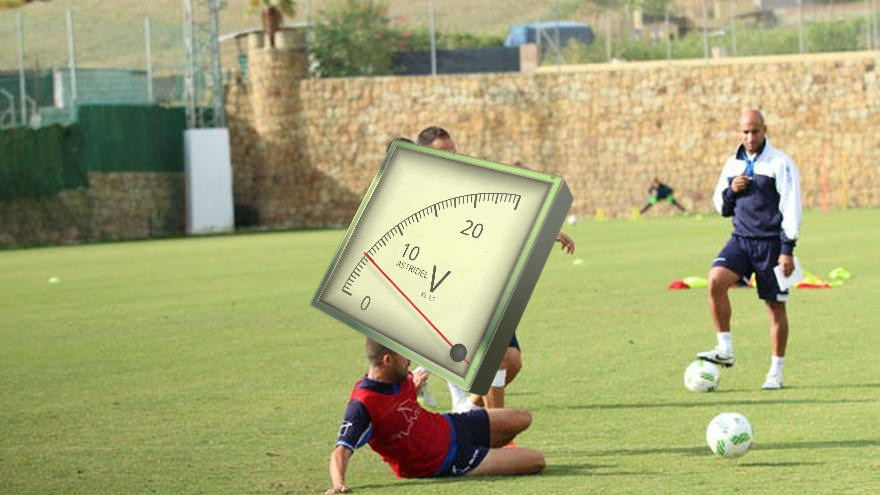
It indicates 5 V
